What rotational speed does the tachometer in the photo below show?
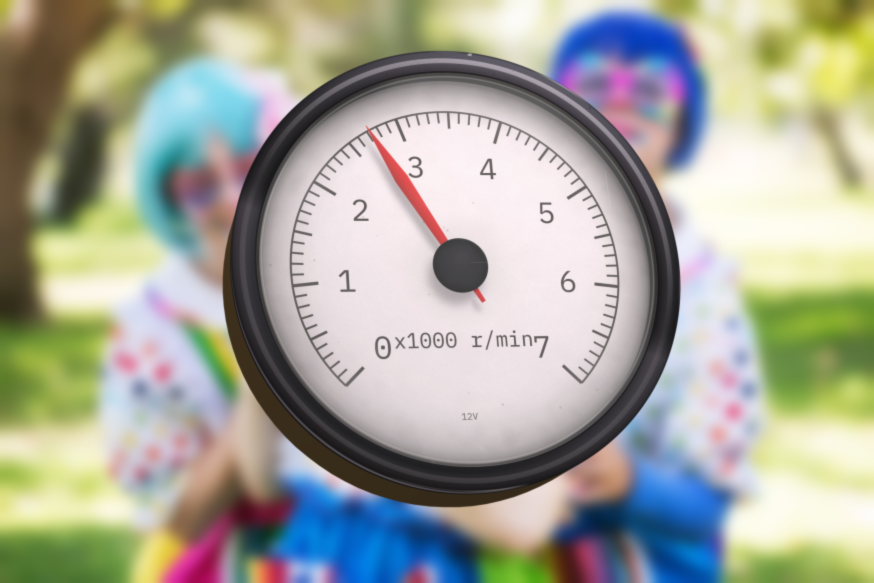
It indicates 2700 rpm
